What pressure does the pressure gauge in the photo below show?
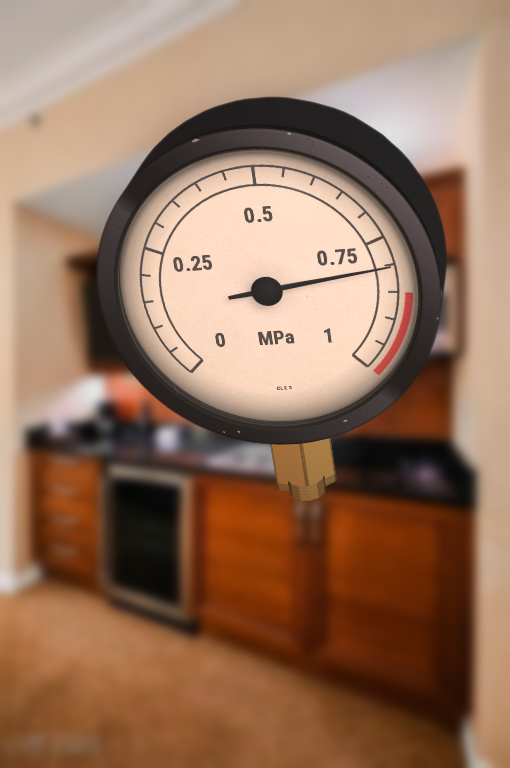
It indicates 0.8 MPa
